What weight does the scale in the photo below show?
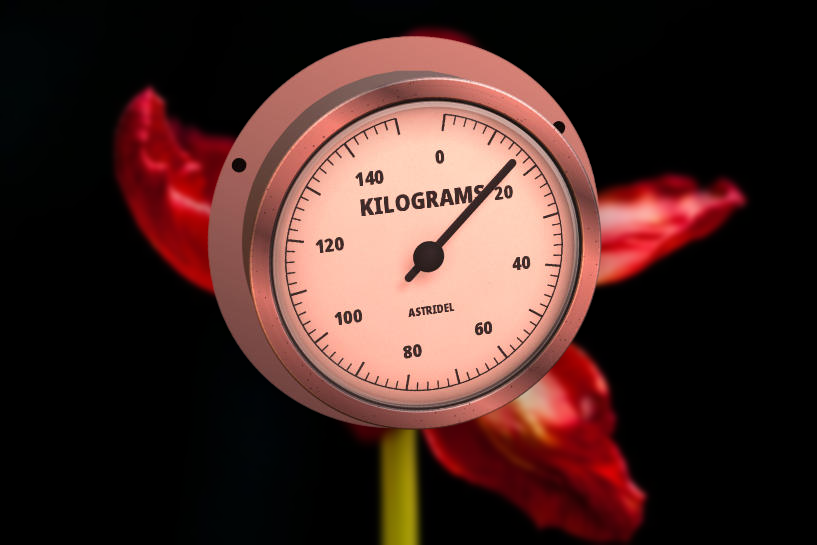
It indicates 16 kg
